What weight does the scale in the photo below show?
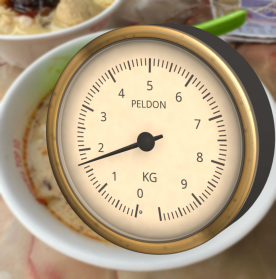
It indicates 1.7 kg
